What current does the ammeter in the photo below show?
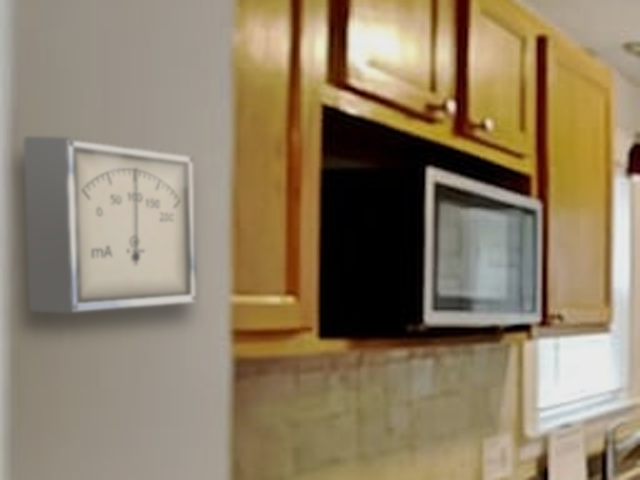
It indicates 100 mA
